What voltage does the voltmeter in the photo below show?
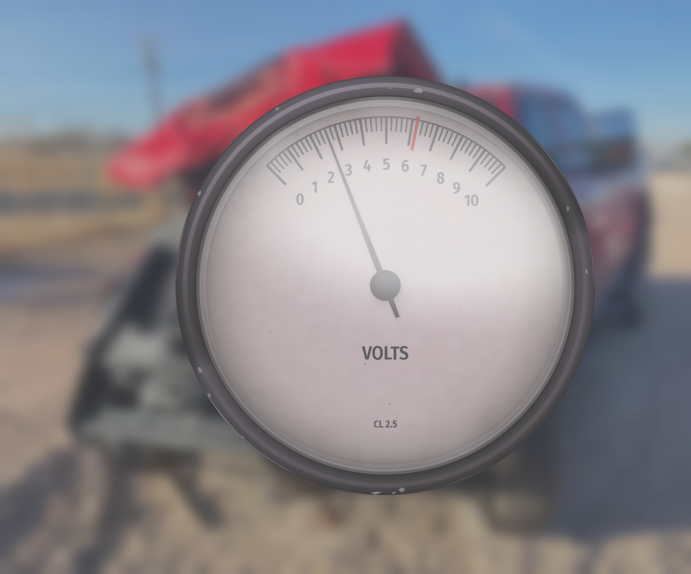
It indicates 2.6 V
